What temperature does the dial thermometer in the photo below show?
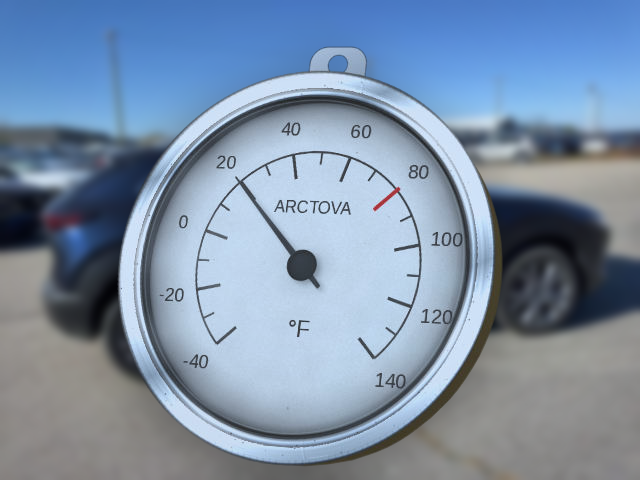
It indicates 20 °F
